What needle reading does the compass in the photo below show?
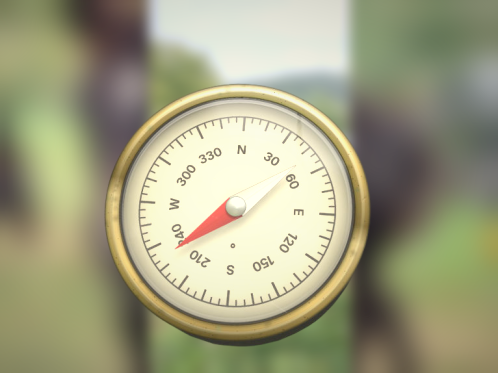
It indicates 230 °
